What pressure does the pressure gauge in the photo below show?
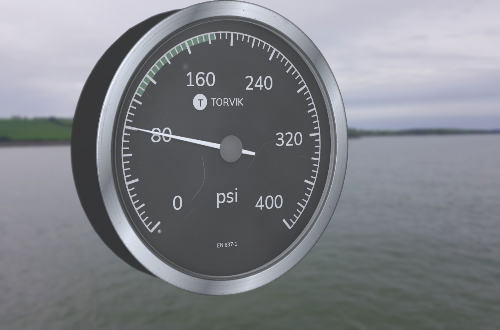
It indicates 80 psi
